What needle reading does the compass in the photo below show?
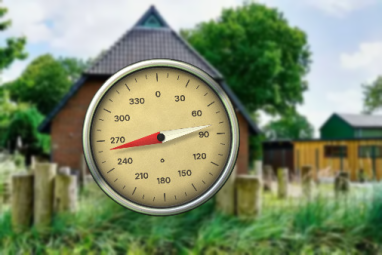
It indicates 260 °
